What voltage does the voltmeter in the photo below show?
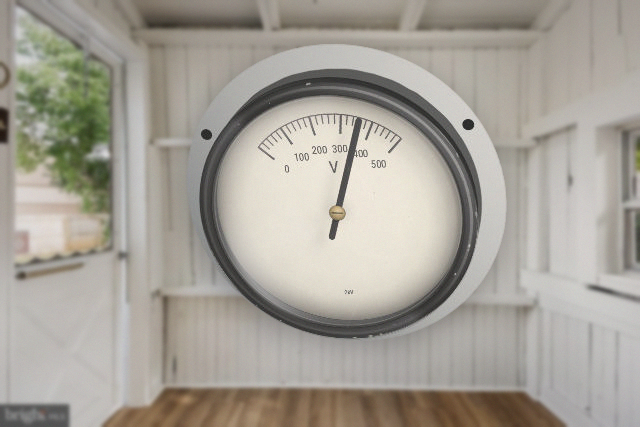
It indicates 360 V
